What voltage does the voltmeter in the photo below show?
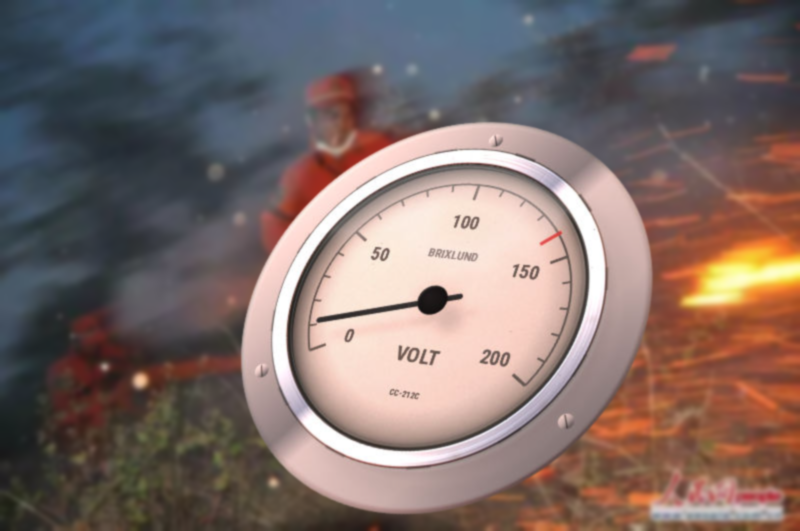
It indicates 10 V
